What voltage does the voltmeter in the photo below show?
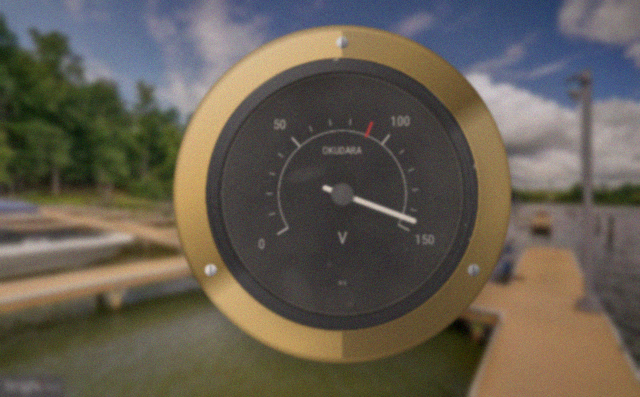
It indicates 145 V
